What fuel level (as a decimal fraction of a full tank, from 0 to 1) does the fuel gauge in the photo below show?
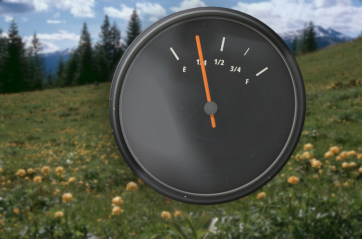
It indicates 0.25
